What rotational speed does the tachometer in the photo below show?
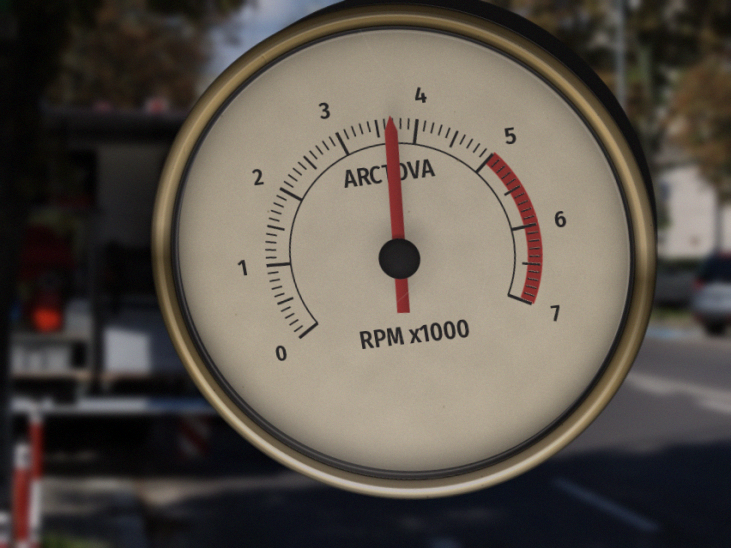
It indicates 3700 rpm
